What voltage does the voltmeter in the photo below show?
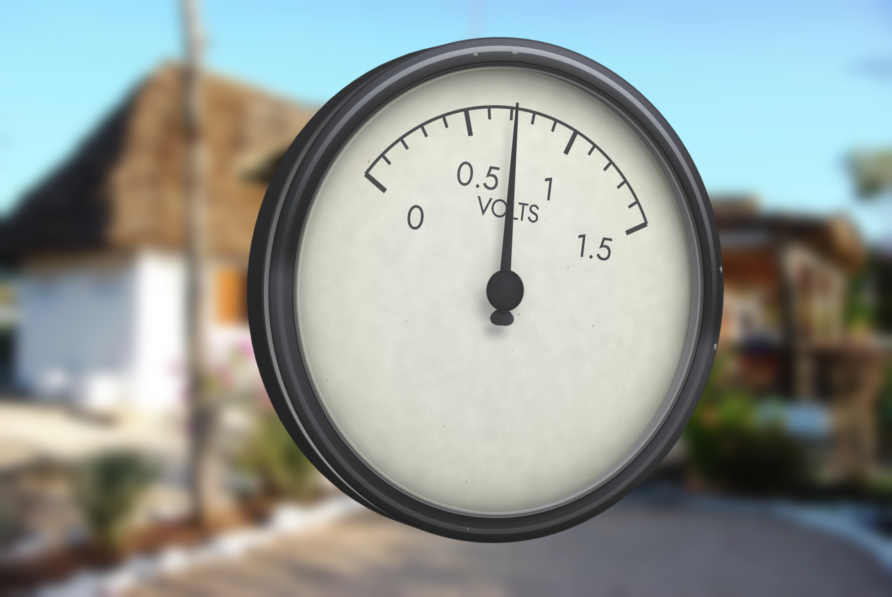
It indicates 0.7 V
